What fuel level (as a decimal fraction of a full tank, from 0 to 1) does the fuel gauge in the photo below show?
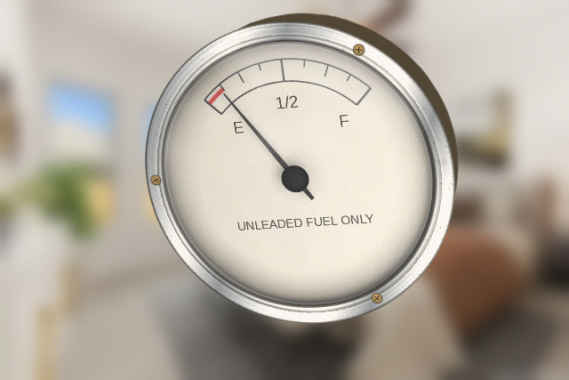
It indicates 0.125
